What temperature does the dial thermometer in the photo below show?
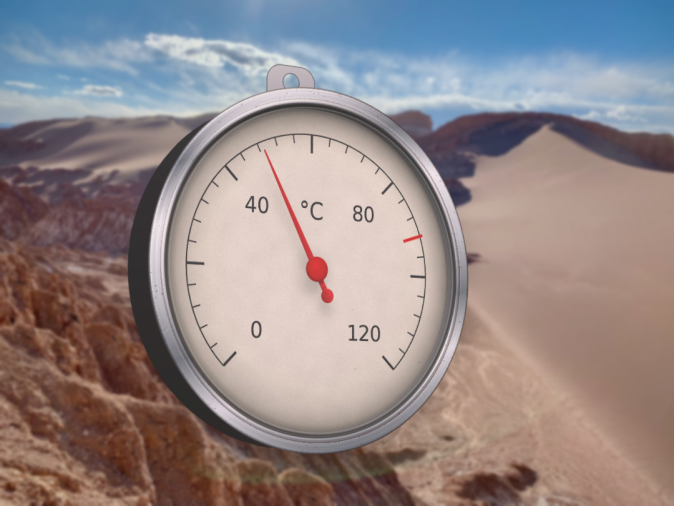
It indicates 48 °C
